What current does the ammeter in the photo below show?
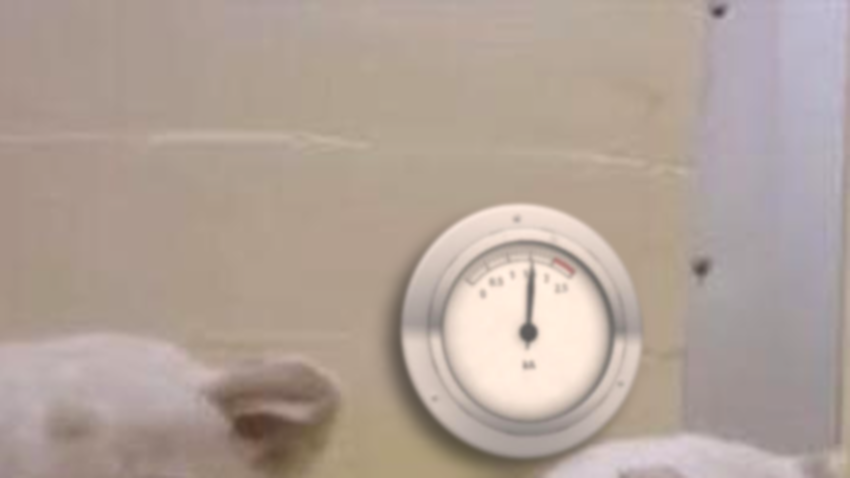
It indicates 1.5 kA
